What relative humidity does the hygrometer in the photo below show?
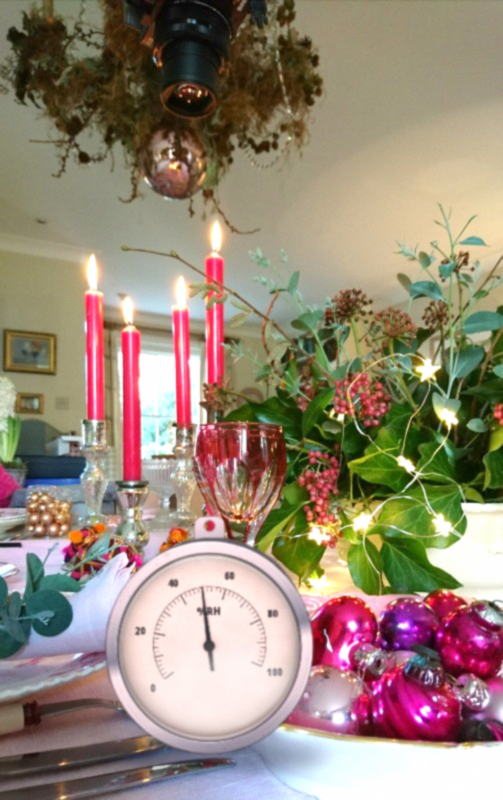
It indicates 50 %
